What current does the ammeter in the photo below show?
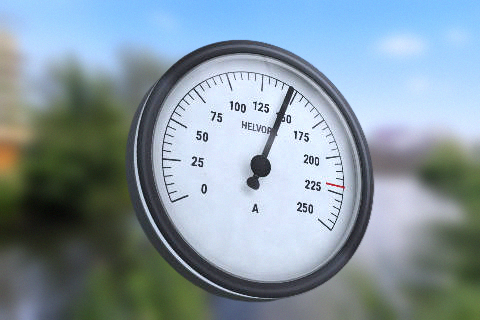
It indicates 145 A
